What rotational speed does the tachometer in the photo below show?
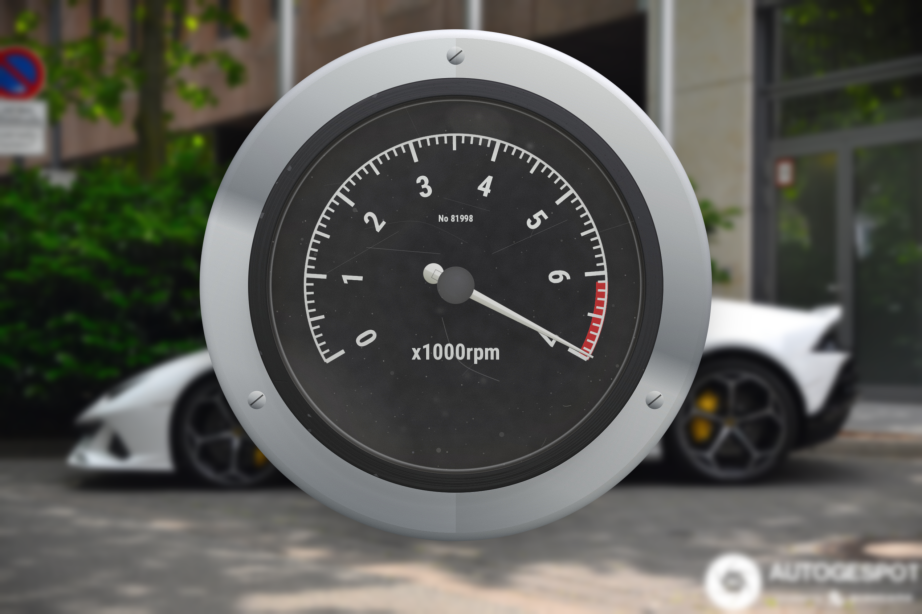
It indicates 6950 rpm
